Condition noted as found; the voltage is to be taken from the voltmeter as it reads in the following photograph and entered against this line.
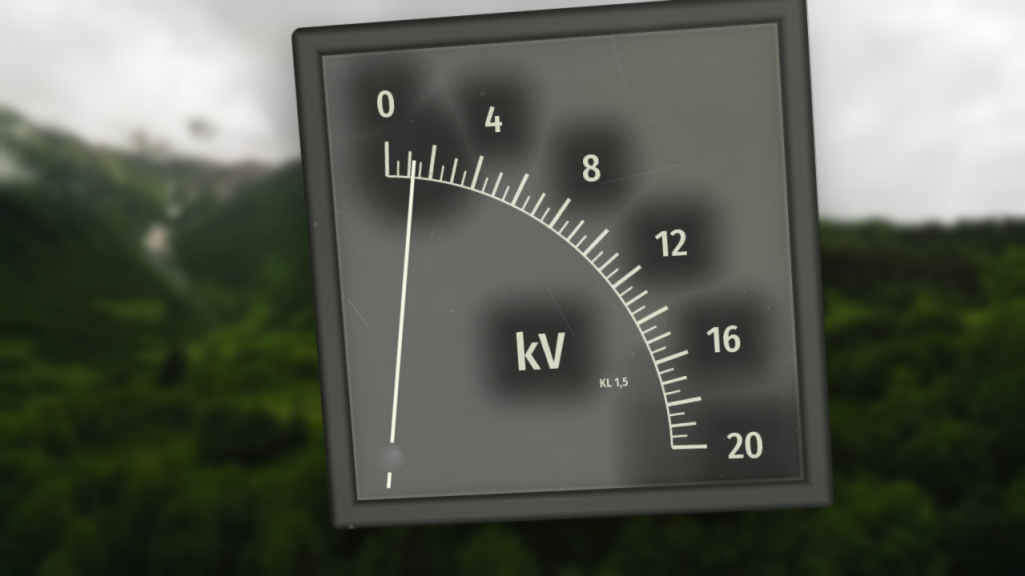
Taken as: 1.25 kV
